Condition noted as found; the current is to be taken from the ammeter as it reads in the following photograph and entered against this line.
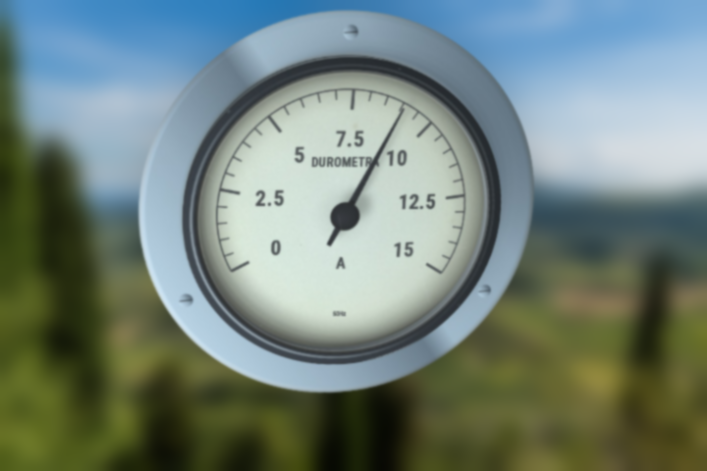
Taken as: 9 A
